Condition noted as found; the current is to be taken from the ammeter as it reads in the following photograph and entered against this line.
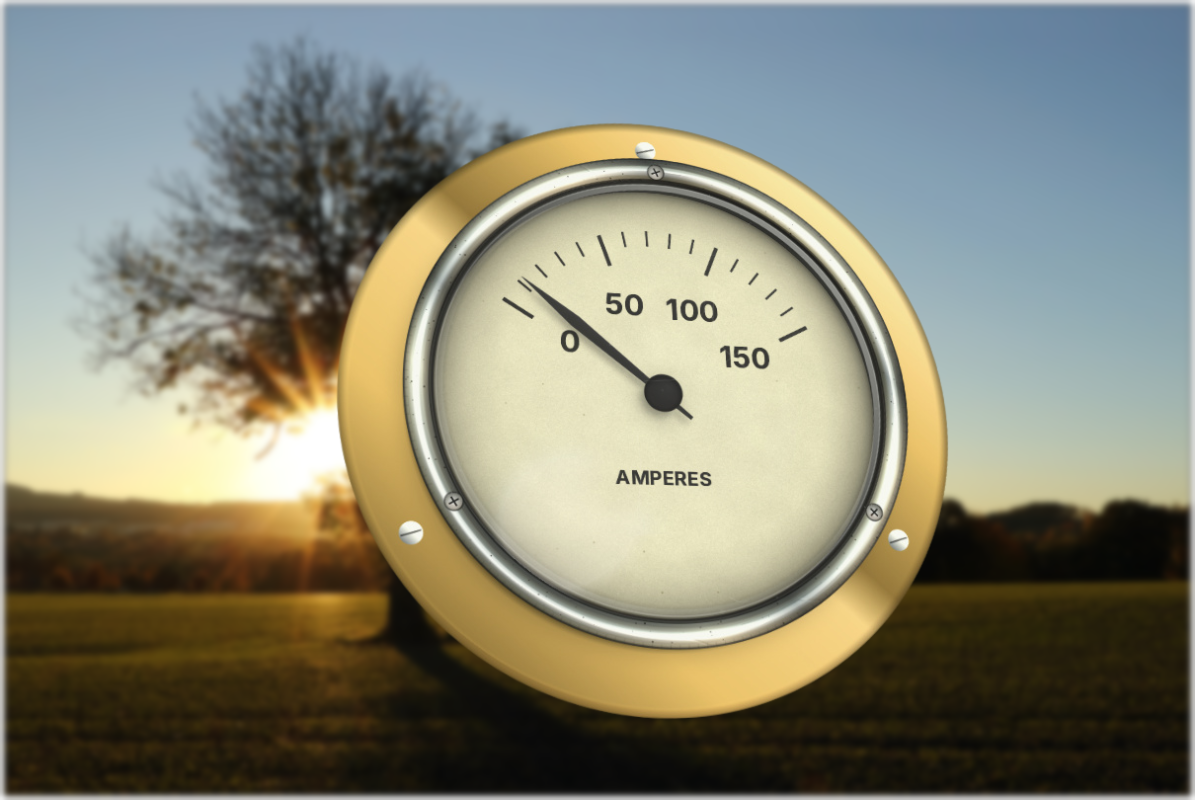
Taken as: 10 A
